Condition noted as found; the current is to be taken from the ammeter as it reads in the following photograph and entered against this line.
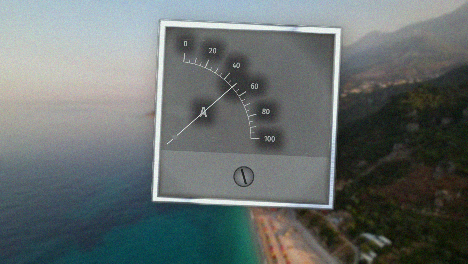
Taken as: 50 A
